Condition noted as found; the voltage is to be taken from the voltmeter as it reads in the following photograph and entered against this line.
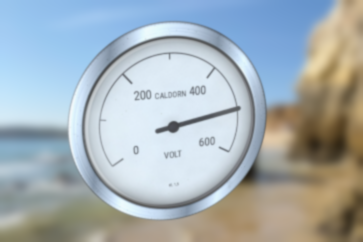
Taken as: 500 V
